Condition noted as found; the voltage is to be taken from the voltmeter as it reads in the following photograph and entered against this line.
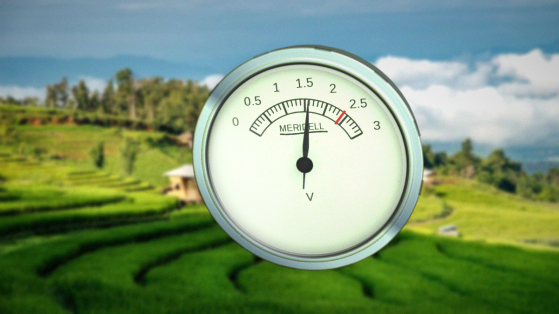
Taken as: 1.6 V
